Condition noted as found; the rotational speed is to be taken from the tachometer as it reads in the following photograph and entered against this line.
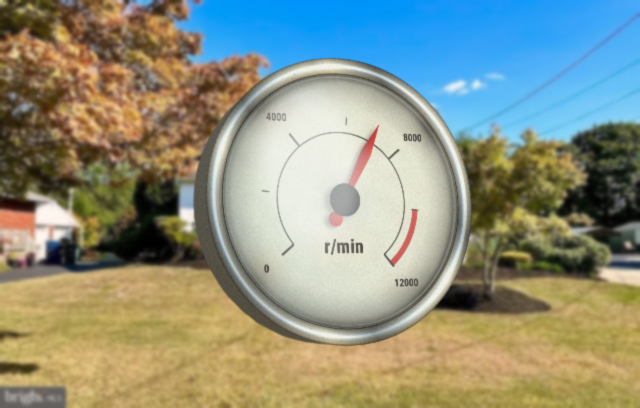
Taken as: 7000 rpm
